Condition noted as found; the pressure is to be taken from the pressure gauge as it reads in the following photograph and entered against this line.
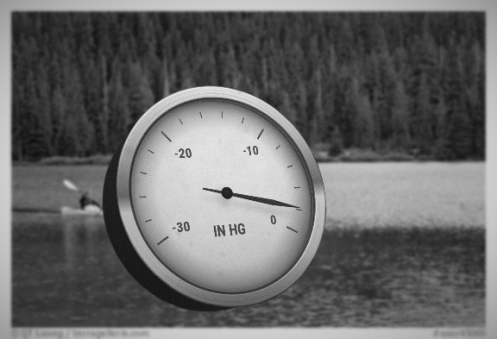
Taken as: -2 inHg
